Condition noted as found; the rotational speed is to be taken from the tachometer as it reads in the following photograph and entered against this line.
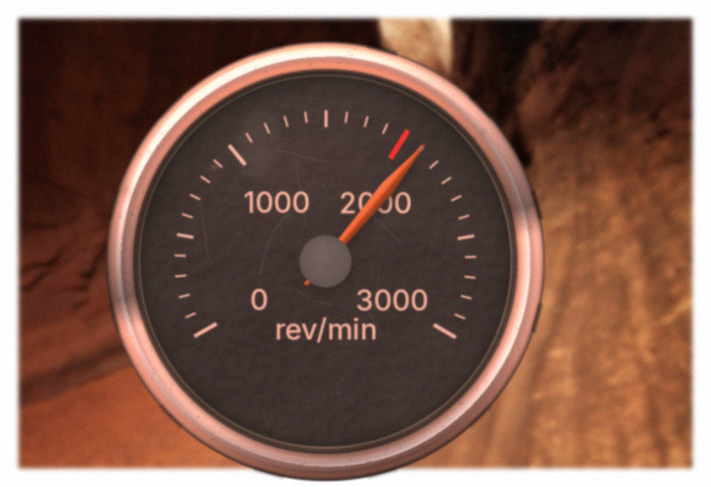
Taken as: 2000 rpm
